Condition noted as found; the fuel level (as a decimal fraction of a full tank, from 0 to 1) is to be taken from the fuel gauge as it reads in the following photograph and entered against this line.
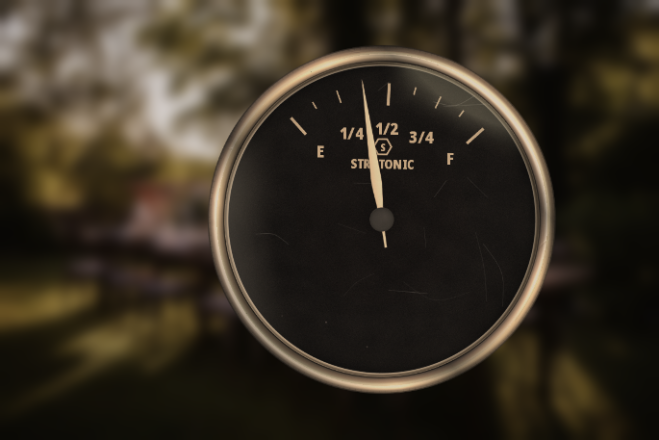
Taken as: 0.375
